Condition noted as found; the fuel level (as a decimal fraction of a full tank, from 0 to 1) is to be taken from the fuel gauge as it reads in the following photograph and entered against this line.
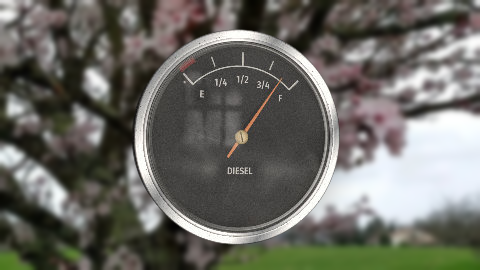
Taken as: 0.875
